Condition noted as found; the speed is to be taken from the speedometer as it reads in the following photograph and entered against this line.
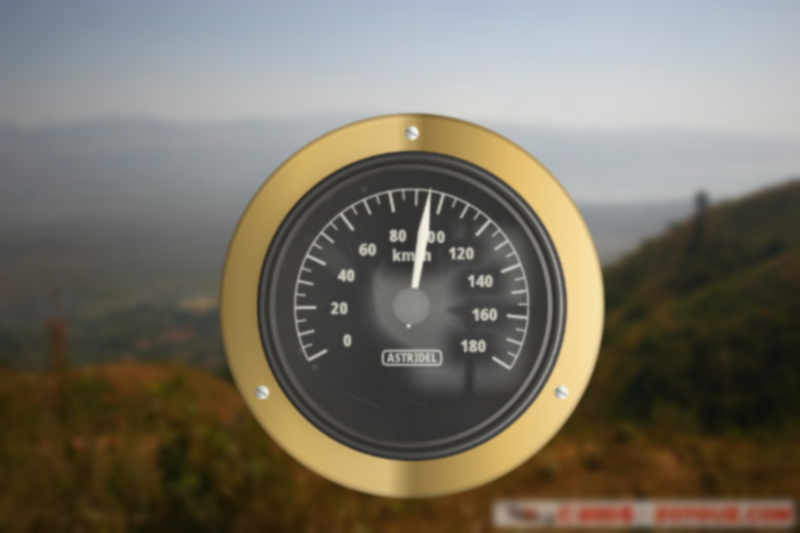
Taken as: 95 km/h
